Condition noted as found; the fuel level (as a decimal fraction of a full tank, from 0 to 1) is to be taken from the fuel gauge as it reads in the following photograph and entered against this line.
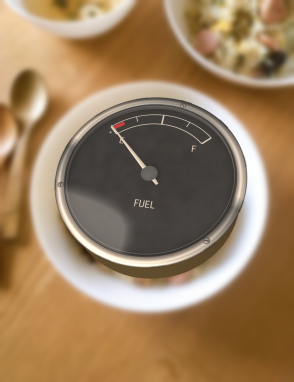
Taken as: 0
